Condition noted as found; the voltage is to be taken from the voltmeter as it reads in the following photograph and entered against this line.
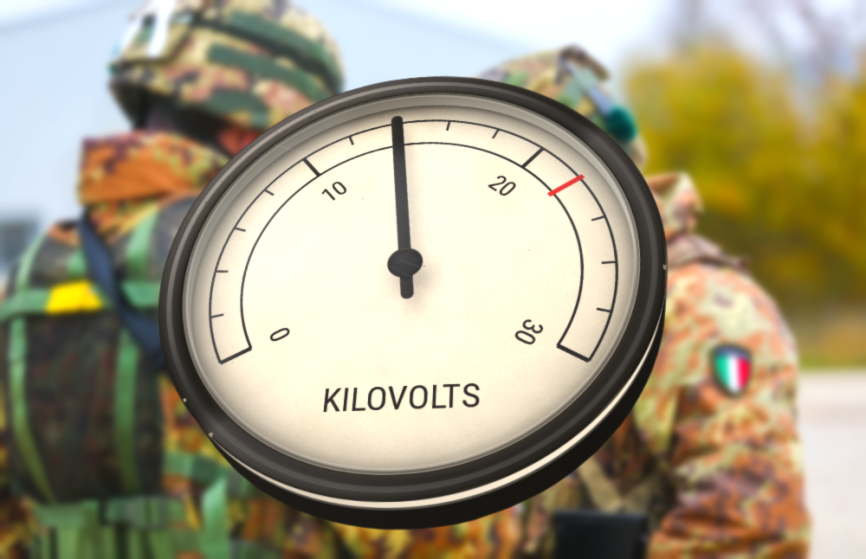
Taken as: 14 kV
